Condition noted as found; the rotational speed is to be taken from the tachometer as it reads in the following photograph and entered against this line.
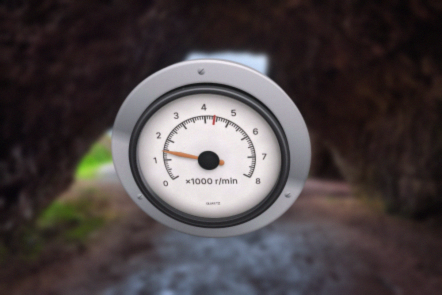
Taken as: 1500 rpm
